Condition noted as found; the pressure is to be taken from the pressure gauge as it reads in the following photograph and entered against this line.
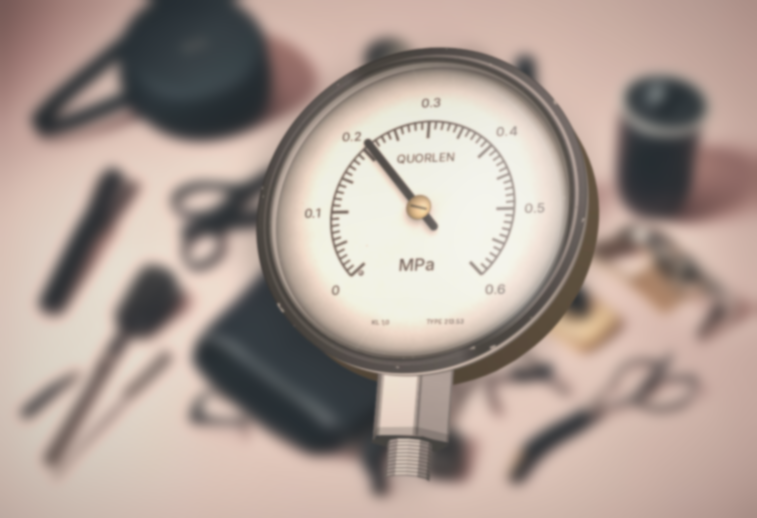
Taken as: 0.21 MPa
